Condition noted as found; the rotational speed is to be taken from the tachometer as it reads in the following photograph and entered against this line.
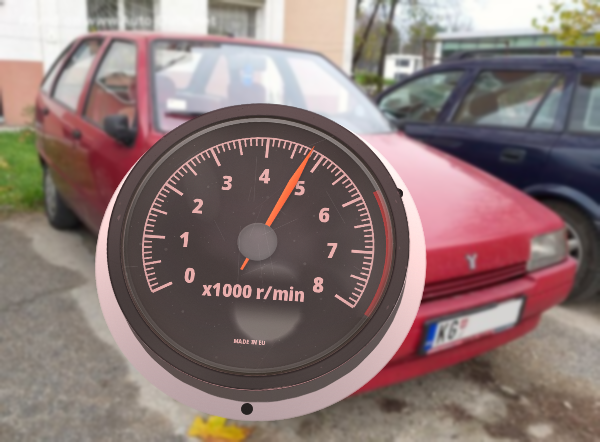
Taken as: 4800 rpm
